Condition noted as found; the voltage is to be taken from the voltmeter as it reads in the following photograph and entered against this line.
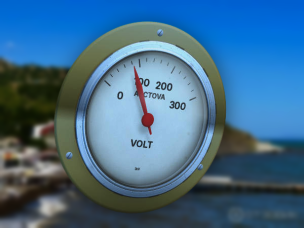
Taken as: 80 V
